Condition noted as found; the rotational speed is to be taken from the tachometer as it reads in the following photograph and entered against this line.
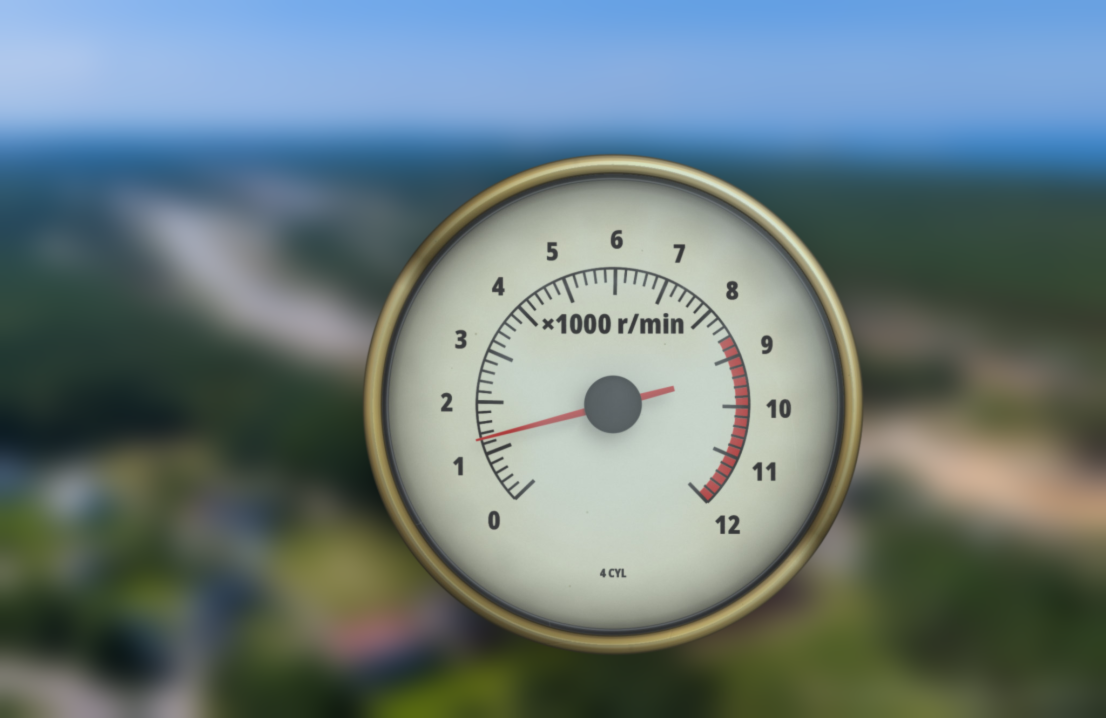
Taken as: 1300 rpm
